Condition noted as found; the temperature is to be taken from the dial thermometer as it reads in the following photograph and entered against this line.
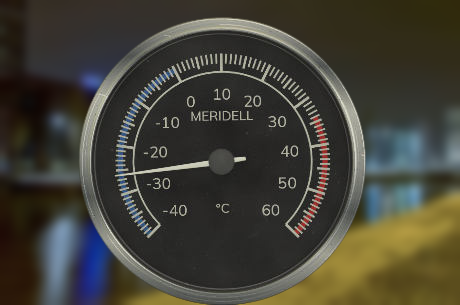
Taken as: -26 °C
